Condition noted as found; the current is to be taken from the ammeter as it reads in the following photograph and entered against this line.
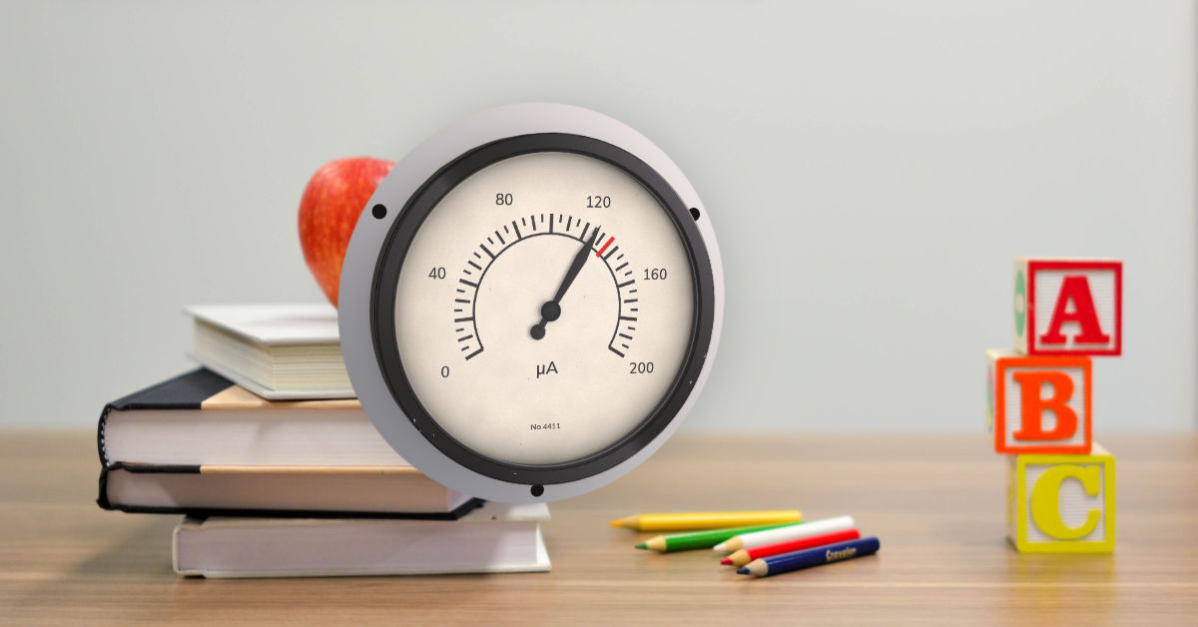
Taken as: 125 µA
